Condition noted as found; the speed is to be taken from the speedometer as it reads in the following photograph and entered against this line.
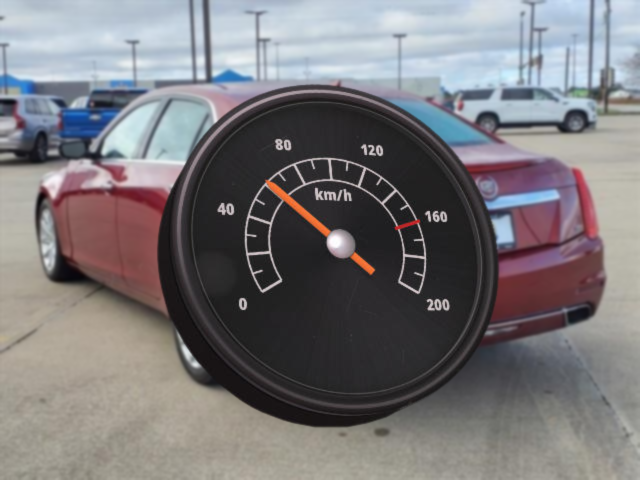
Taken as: 60 km/h
